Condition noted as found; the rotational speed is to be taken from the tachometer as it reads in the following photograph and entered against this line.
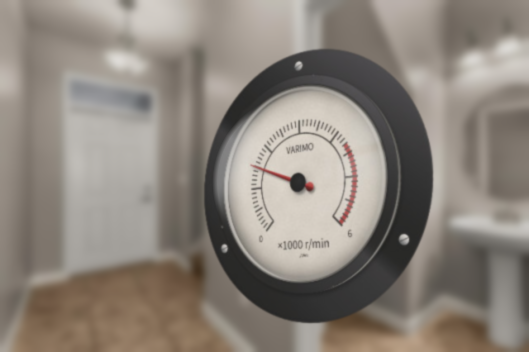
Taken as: 1500 rpm
